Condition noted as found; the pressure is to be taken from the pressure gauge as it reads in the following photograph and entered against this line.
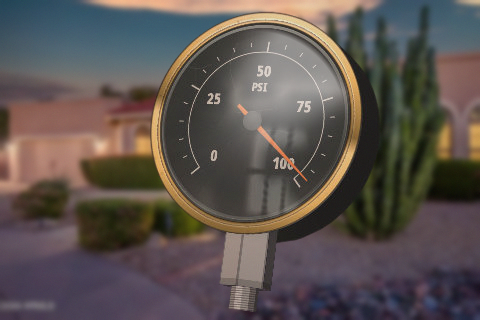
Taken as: 97.5 psi
